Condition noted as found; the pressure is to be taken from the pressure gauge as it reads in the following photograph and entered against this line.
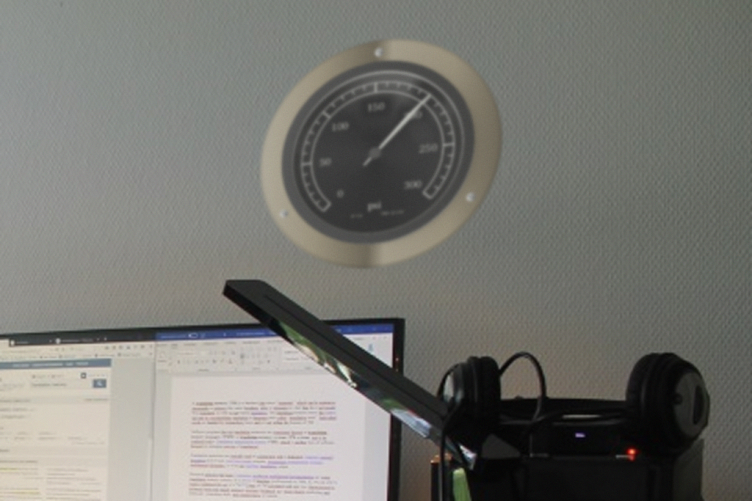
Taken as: 200 psi
